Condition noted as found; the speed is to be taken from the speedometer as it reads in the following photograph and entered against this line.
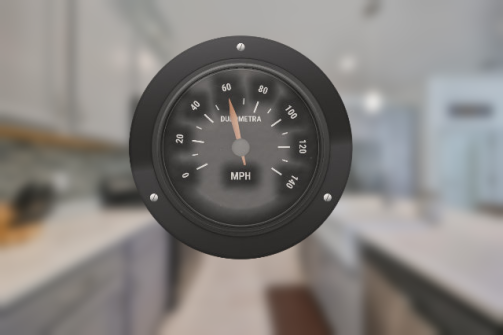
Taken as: 60 mph
